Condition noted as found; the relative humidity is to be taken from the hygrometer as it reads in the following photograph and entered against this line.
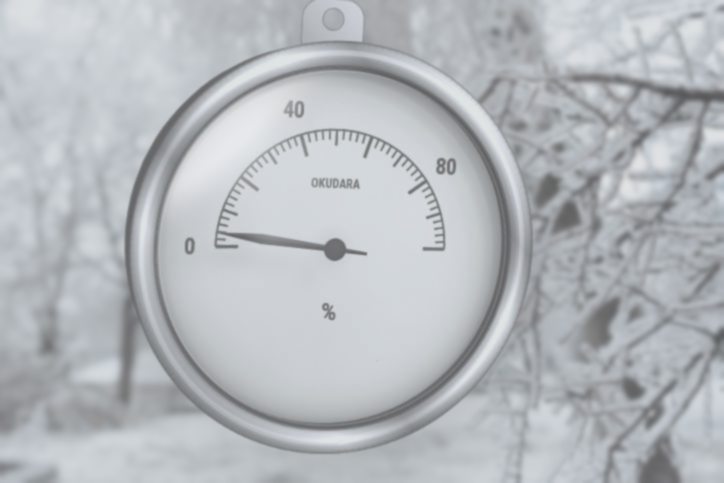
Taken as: 4 %
